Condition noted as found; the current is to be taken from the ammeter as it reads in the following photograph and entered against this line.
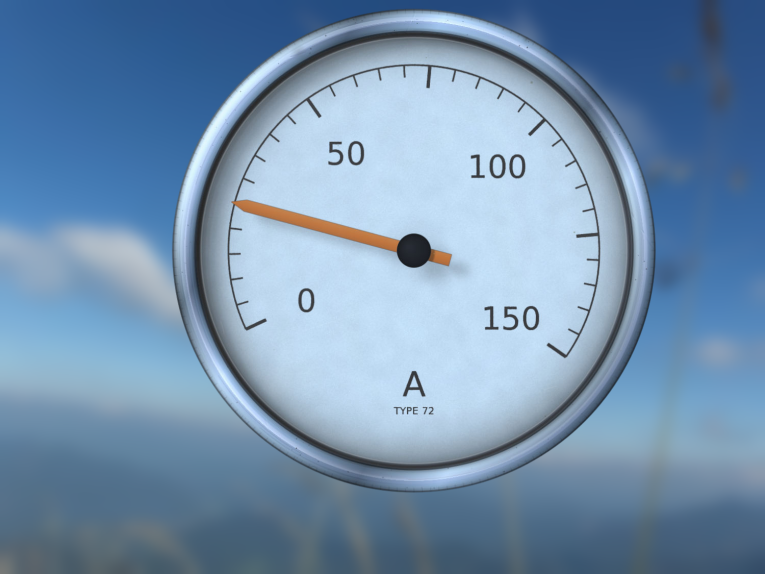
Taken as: 25 A
